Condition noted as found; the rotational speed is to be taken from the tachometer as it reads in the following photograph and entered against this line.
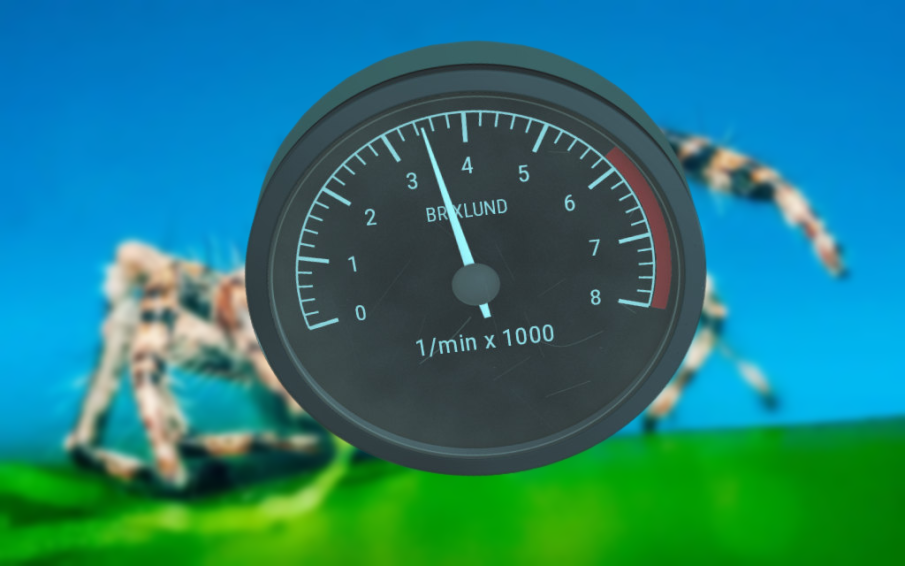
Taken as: 3500 rpm
